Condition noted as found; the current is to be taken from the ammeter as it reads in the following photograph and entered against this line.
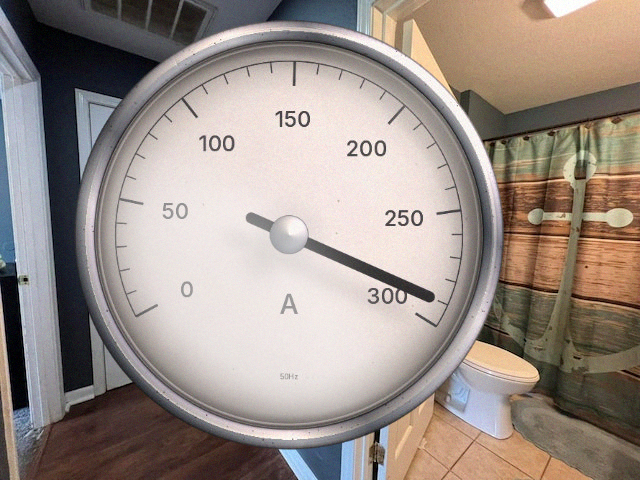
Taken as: 290 A
